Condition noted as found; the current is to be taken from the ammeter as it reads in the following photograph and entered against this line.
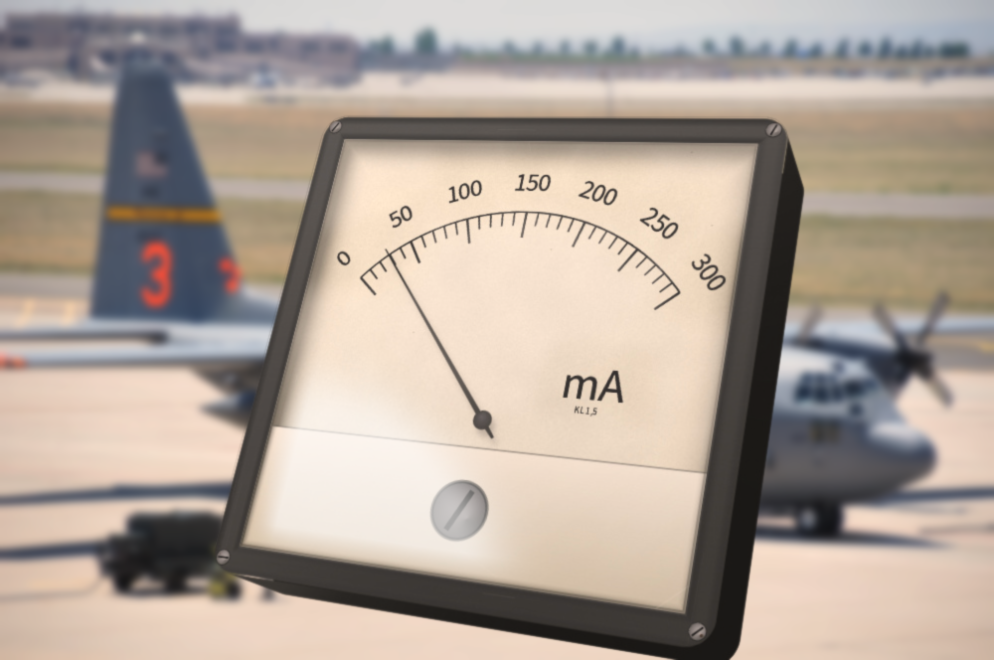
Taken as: 30 mA
